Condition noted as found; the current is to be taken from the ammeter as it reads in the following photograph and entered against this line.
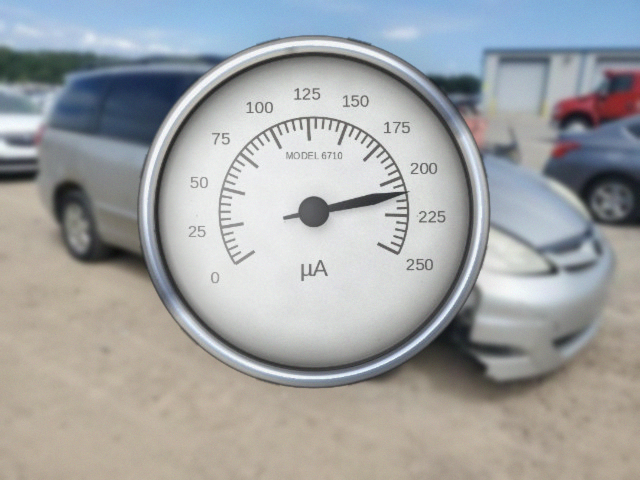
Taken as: 210 µA
